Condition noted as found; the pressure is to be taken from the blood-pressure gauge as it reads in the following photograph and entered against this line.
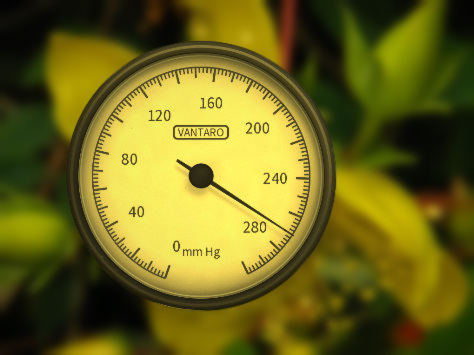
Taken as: 270 mmHg
